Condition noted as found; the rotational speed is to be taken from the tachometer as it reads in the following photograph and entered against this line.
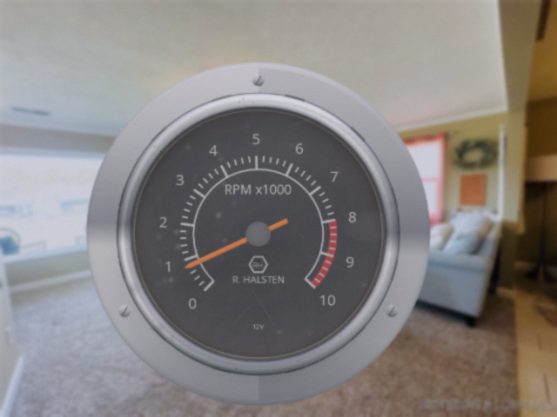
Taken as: 800 rpm
